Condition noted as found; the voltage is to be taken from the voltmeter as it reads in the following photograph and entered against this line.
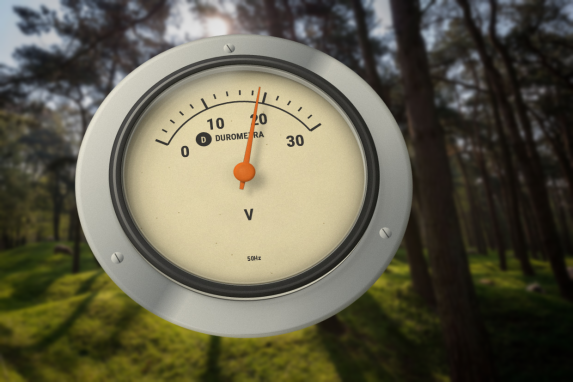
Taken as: 19 V
